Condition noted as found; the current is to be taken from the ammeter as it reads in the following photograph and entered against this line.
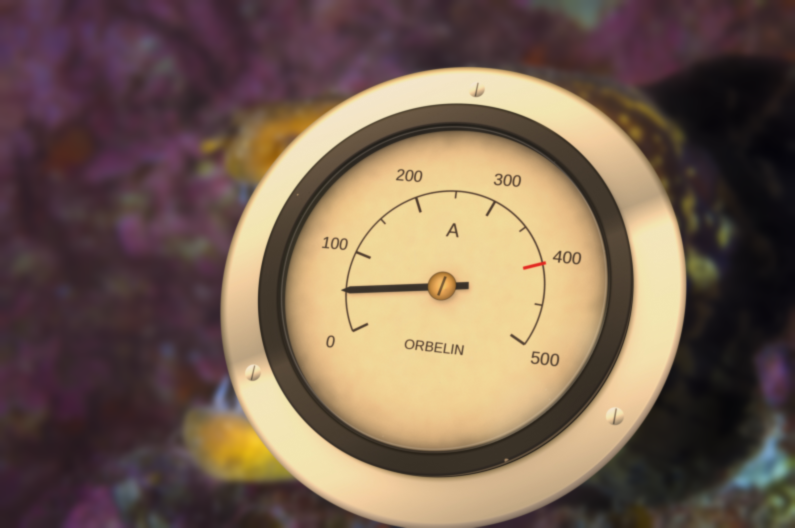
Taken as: 50 A
